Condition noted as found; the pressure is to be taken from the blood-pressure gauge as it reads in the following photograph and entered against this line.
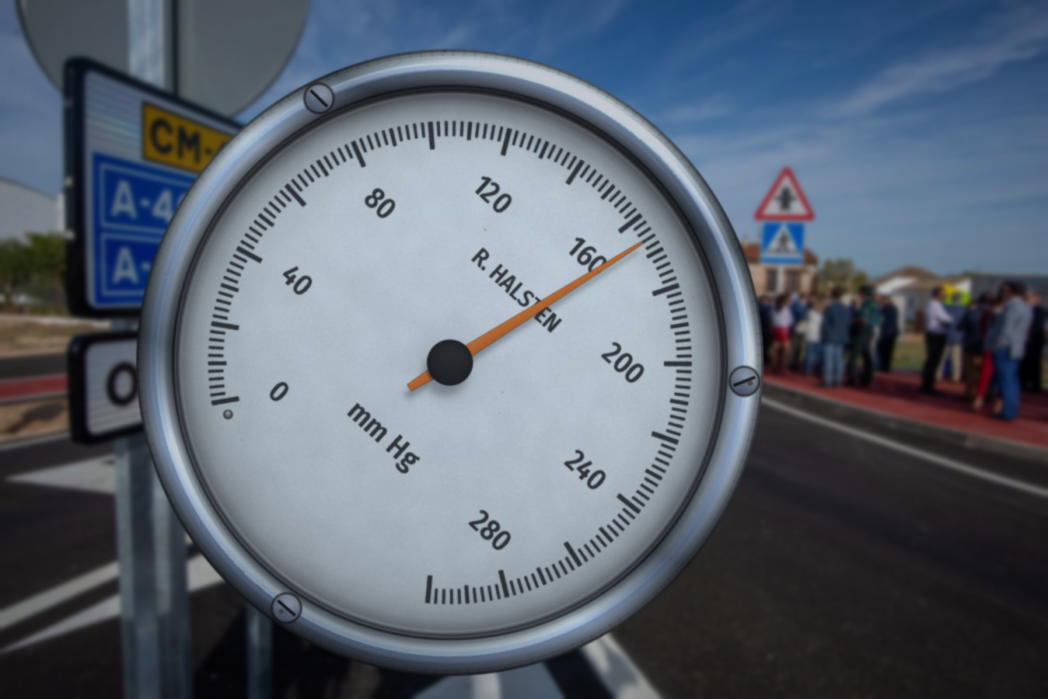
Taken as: 166 mmHg
